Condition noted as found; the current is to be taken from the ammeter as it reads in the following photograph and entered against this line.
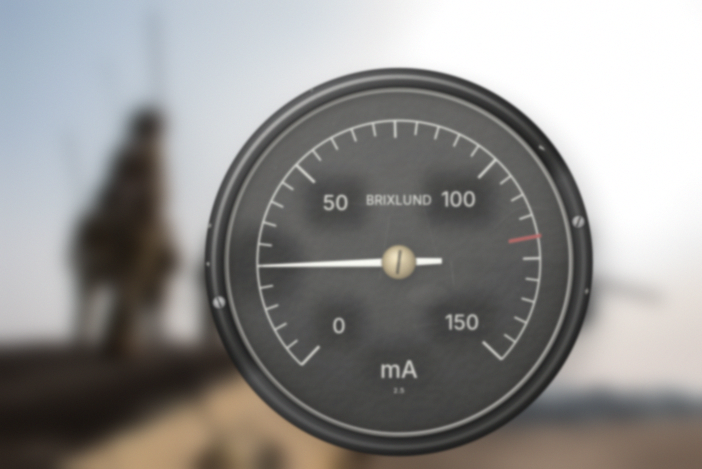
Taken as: 25 mA
